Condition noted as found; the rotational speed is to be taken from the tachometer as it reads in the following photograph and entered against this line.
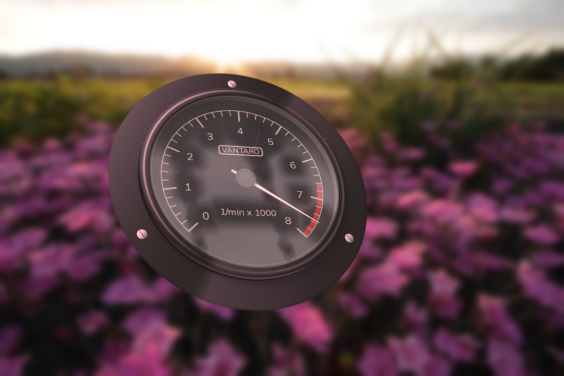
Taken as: 7600 rpm
